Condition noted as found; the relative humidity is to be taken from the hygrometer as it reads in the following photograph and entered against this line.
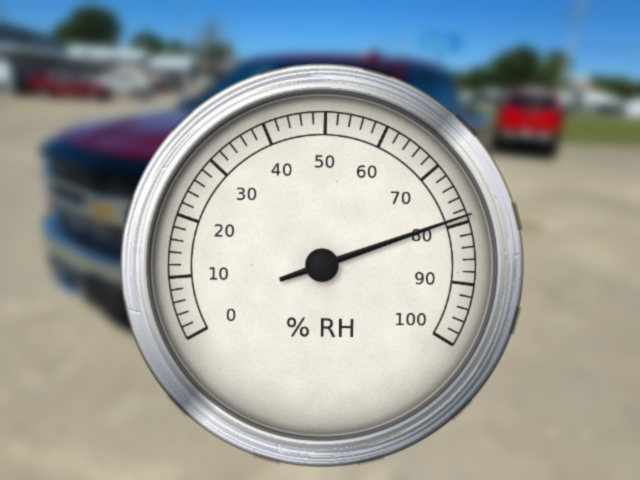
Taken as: 79 %
